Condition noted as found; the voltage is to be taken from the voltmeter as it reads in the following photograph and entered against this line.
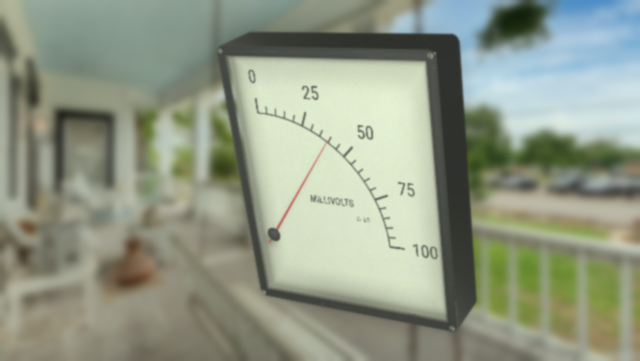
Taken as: 40 mV
